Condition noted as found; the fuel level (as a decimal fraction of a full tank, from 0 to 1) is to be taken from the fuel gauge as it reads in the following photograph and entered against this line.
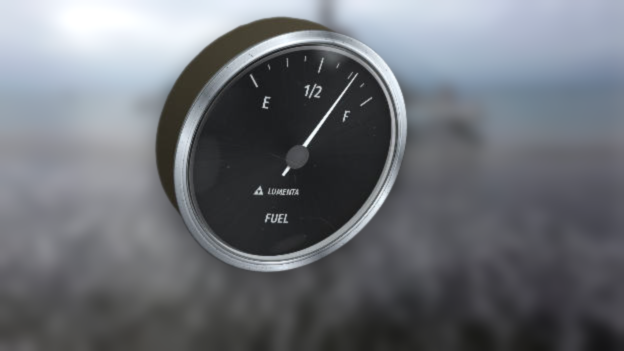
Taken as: 0.75
